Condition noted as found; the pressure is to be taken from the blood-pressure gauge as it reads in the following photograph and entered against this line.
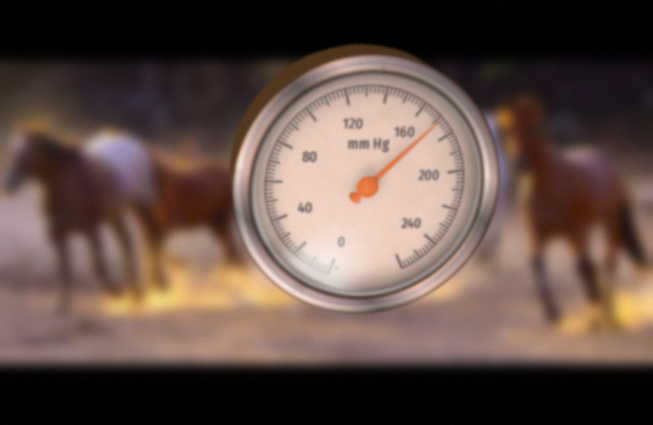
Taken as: 170 mmHg
